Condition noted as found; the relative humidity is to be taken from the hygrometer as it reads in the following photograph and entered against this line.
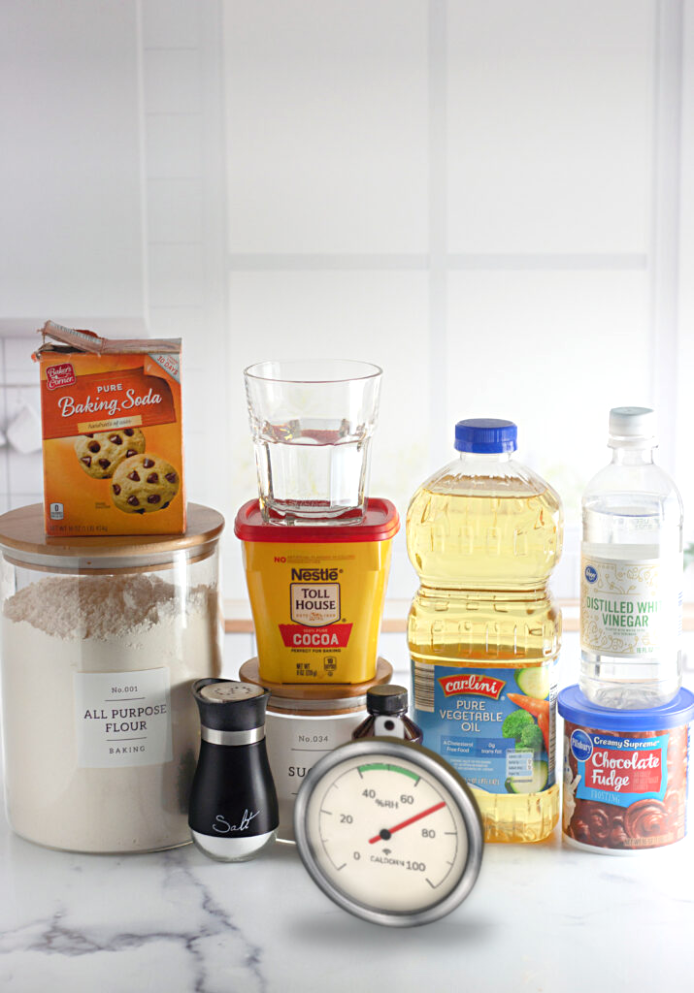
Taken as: 70 %
